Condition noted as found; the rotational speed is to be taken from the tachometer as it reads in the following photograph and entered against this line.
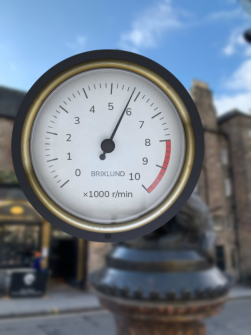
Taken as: 5800 rpm
